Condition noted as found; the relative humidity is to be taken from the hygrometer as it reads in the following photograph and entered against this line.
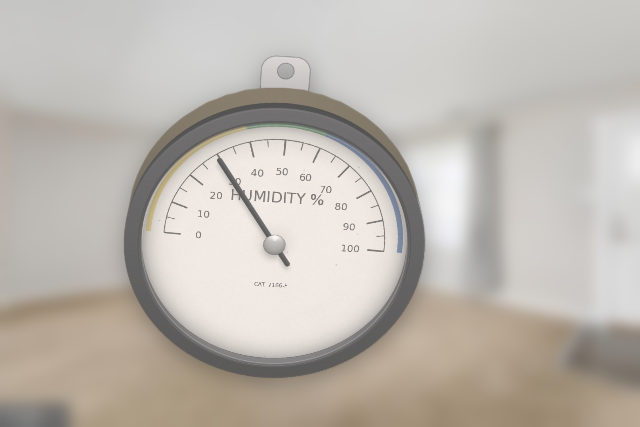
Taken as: 30 %
